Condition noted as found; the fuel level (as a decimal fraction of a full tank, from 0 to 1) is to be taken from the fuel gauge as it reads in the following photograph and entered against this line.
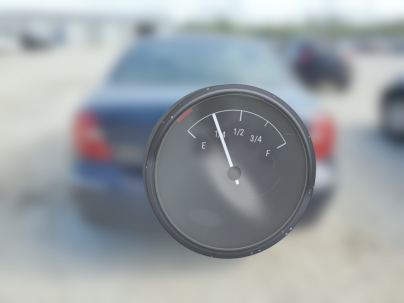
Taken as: 0.25
